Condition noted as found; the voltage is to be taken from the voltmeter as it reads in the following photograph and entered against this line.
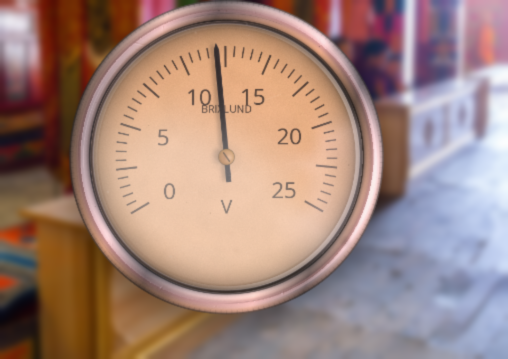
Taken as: 12 V
